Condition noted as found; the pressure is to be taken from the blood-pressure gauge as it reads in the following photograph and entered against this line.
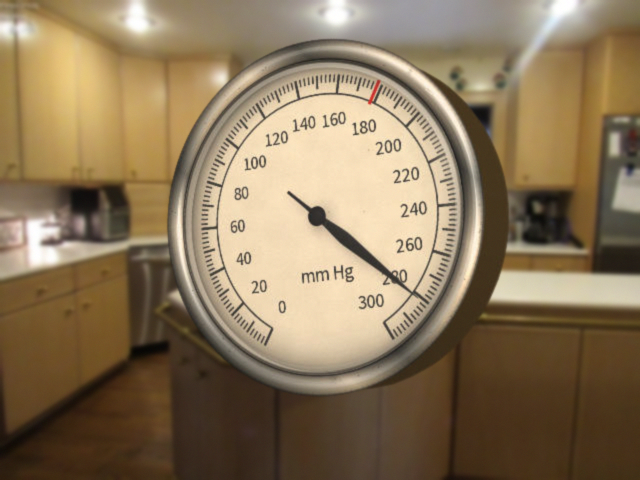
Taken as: 280 mmHg
